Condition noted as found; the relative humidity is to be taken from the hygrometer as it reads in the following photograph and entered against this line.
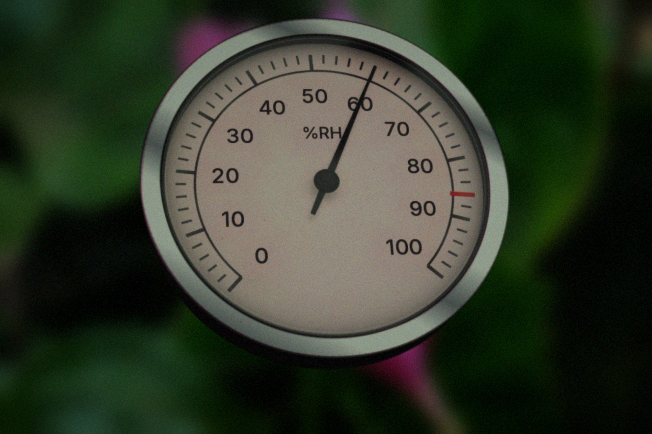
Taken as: 60 %
